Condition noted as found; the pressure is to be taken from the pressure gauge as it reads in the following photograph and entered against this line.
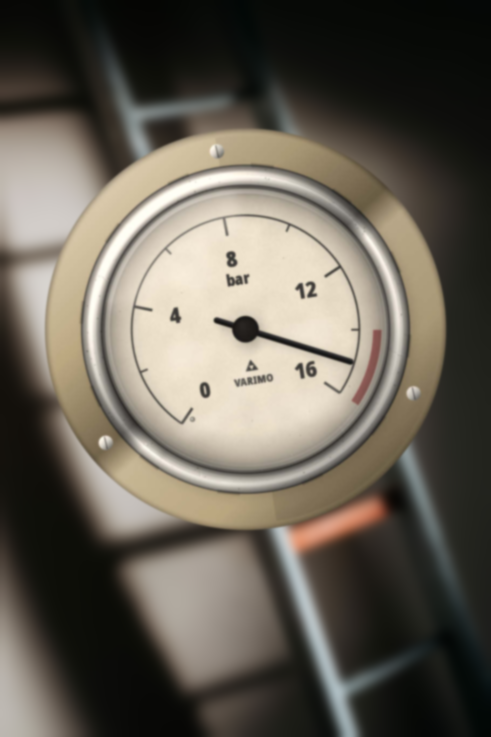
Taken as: 15 bar
